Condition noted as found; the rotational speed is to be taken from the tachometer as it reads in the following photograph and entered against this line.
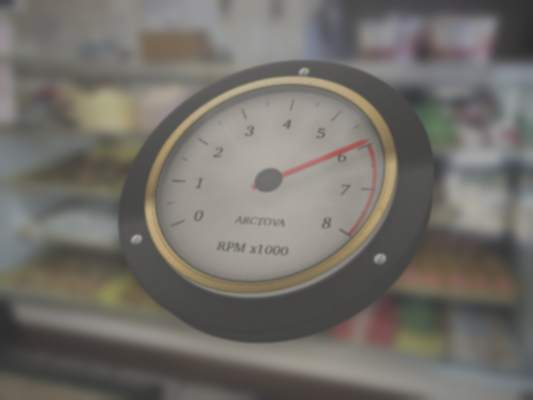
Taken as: 6000 rpm
